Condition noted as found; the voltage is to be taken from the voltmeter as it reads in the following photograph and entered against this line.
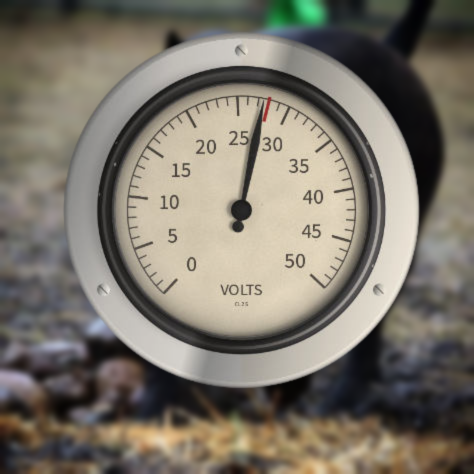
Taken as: 27.5 V
